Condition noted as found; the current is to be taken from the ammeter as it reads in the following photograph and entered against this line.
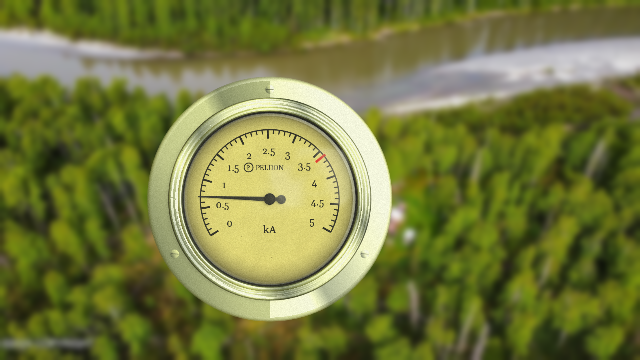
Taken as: 0.7 kA
